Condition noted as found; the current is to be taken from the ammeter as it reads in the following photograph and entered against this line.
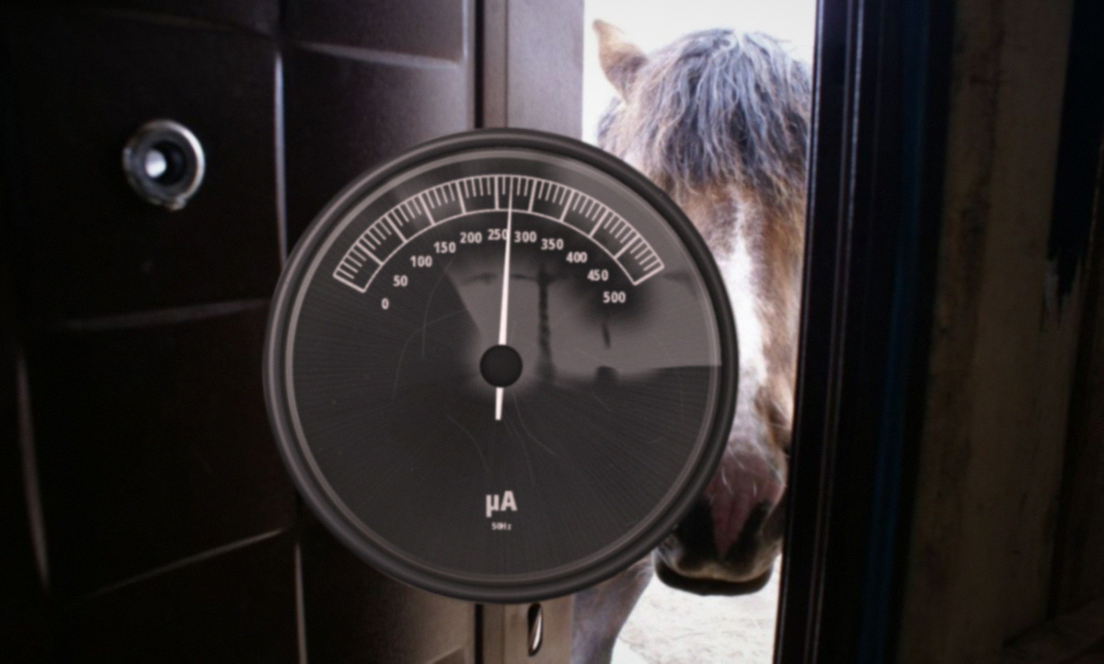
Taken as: 270 µA
